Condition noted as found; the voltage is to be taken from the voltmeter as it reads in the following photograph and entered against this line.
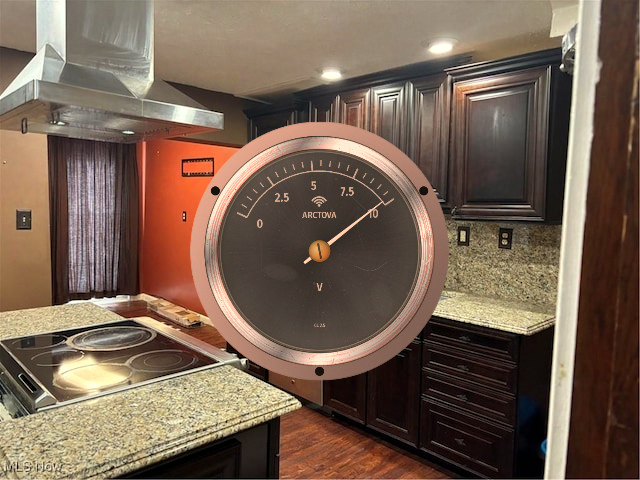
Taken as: 9.75 V
